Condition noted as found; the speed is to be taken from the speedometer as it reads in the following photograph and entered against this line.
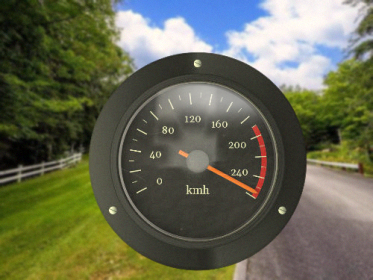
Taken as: 255 km/h
